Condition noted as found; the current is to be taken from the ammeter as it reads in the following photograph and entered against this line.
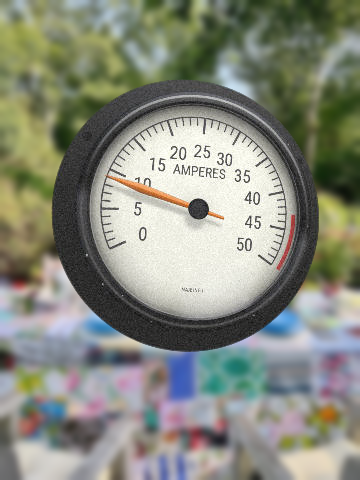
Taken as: 9 A
